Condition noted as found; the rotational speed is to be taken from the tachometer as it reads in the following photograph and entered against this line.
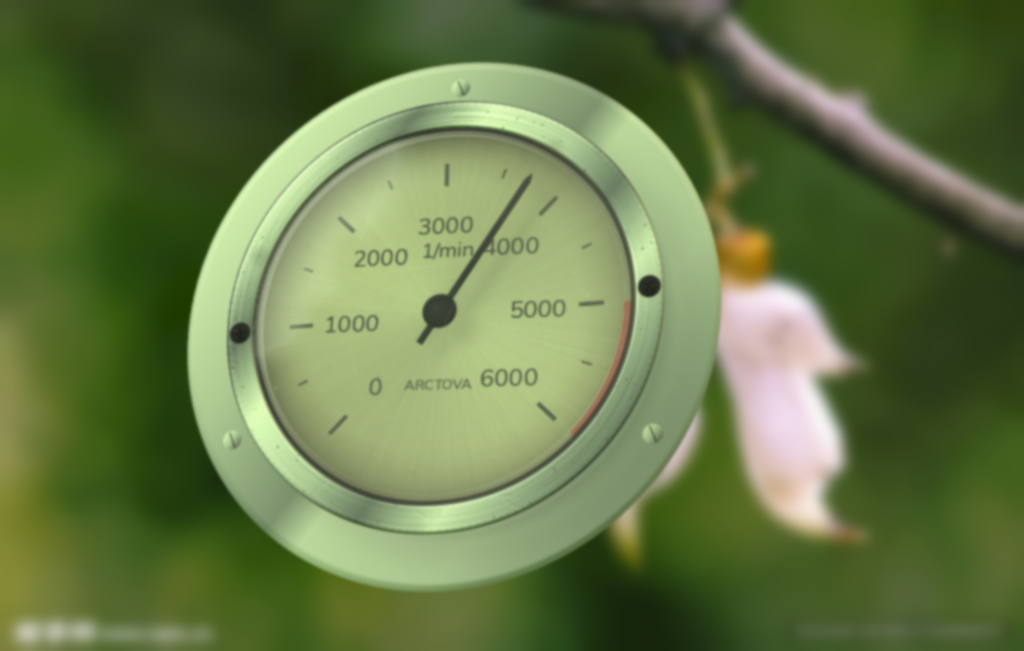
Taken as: 3750 rpm
